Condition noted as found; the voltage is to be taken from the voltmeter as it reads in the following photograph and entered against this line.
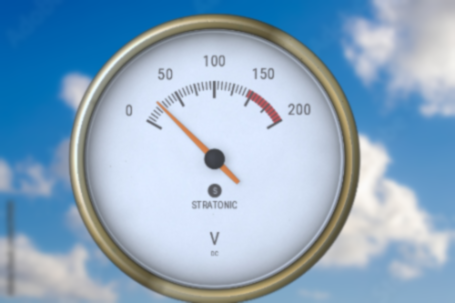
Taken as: 25 V
